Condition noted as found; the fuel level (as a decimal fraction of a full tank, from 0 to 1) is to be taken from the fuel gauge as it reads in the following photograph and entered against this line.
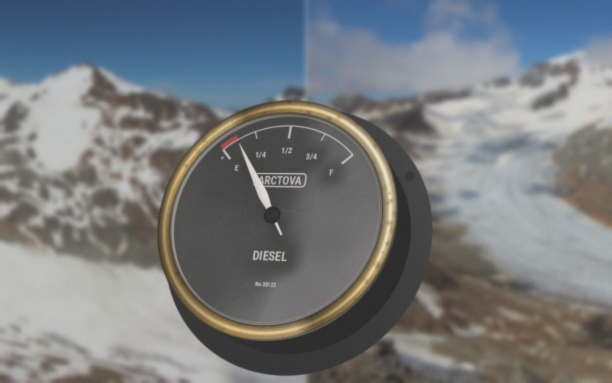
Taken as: 0.125
